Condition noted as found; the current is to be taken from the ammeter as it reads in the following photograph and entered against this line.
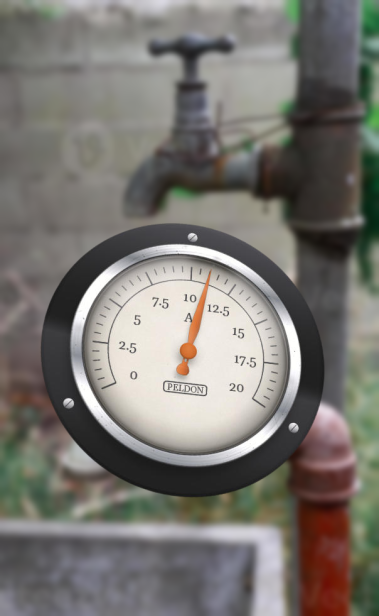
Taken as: 11 A
